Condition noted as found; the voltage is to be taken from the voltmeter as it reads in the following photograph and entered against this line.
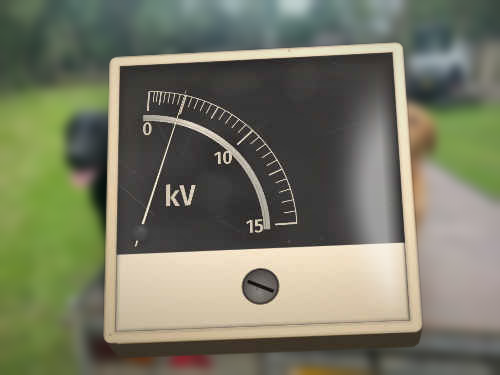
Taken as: 5 kV
